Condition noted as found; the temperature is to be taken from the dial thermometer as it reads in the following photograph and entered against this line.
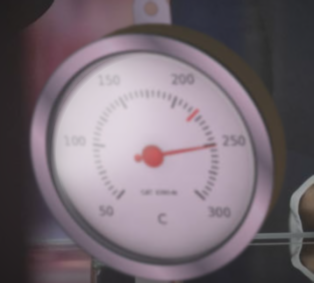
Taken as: 250 °C
